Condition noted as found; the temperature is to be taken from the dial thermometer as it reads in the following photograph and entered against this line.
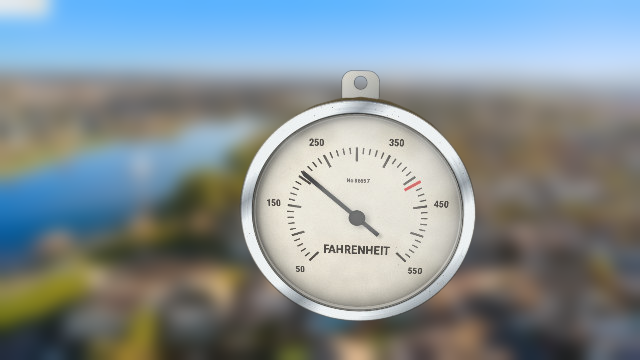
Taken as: 210 °F
